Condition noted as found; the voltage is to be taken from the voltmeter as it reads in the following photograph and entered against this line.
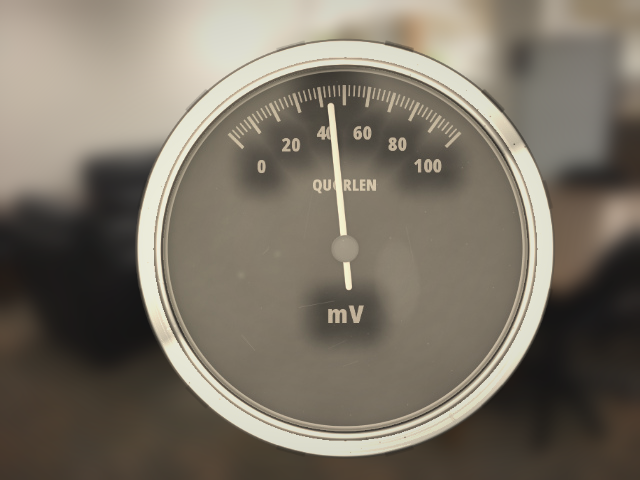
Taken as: 44 mV
